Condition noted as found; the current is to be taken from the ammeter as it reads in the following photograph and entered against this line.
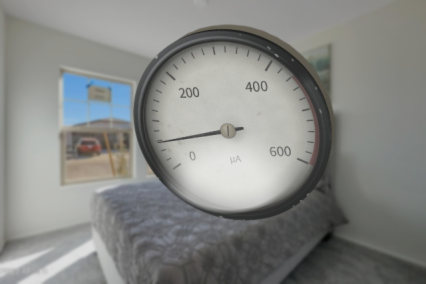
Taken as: 60 µA
